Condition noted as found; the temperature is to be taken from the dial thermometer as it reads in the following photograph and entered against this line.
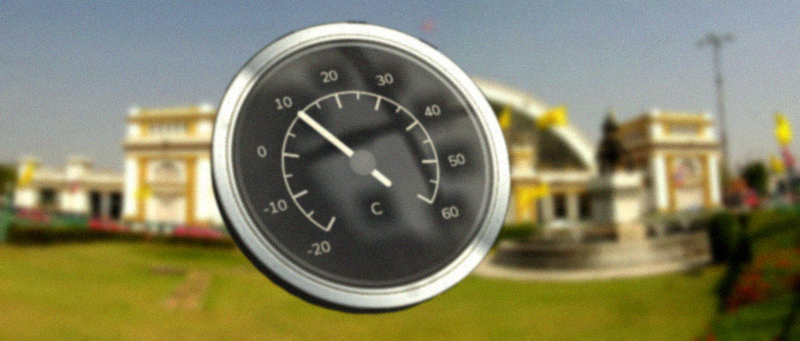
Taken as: 10 °C
